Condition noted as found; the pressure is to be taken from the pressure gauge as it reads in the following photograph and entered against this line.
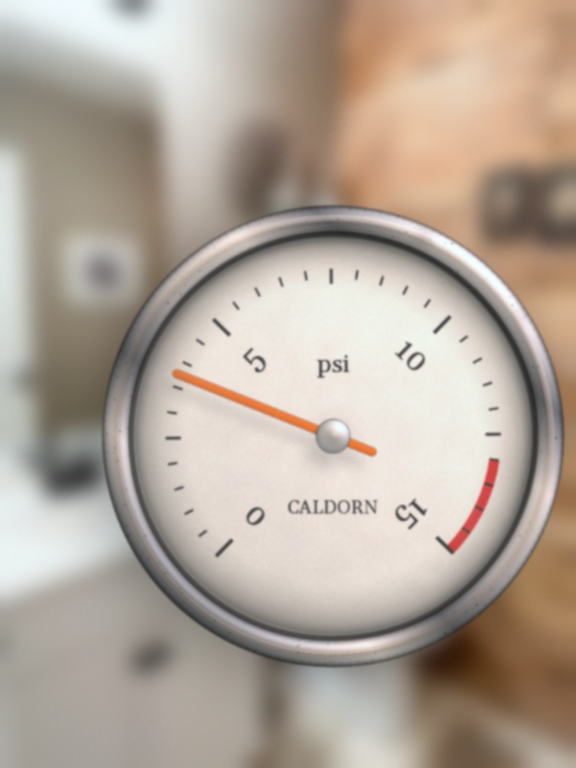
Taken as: 3.75 psi
